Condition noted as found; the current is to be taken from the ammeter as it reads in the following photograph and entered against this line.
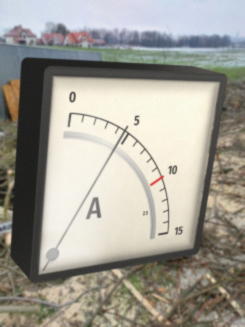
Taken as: 4.5 A
